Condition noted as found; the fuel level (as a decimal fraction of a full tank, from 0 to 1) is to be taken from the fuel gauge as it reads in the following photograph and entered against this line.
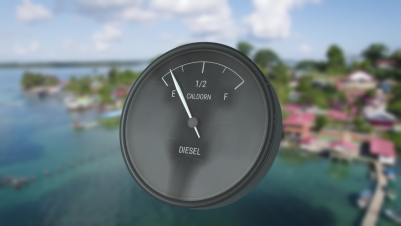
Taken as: 0.125
